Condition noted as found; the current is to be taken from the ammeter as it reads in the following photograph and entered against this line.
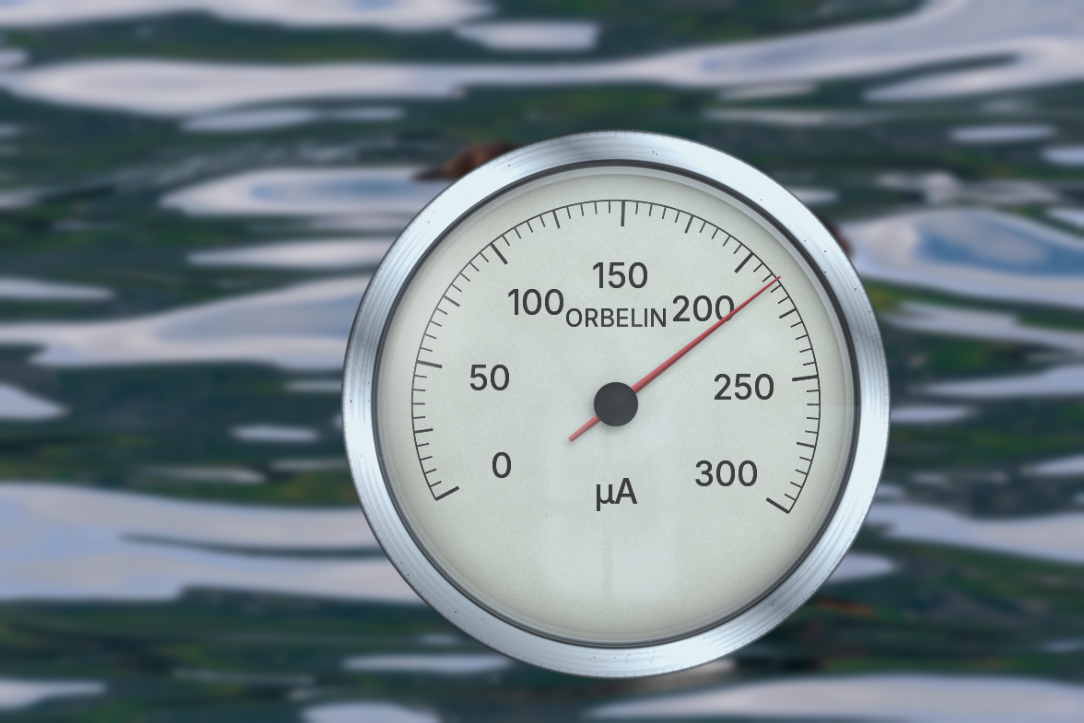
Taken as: 212.5 µA
